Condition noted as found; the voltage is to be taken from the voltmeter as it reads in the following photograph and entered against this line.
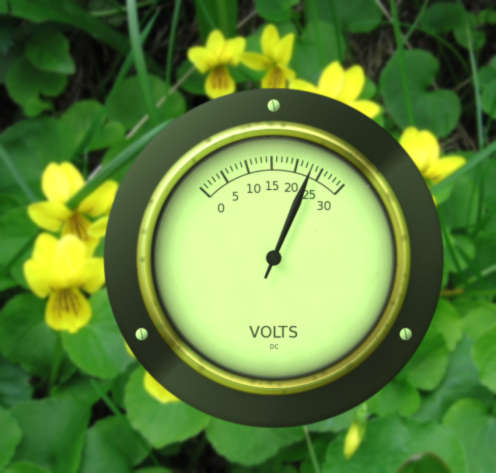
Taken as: 23 V
